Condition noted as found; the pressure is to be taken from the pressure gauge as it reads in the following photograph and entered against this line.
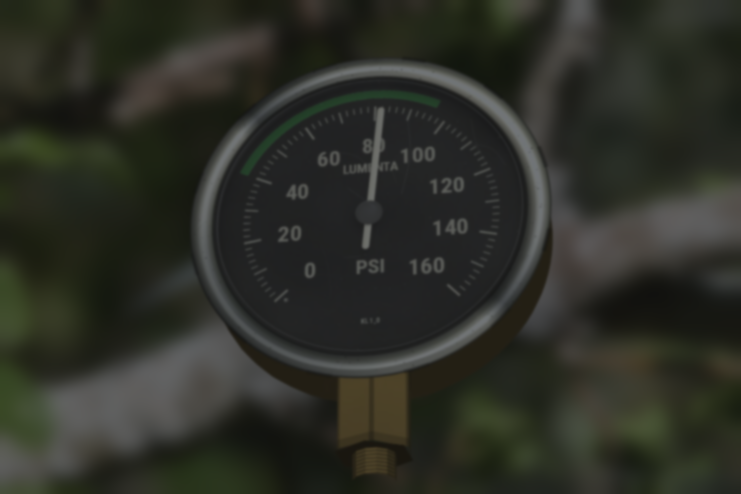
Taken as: 82 psi
